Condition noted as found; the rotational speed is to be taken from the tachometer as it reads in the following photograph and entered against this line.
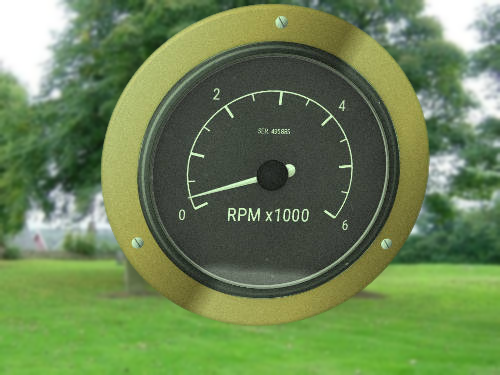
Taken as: 250 rpm
